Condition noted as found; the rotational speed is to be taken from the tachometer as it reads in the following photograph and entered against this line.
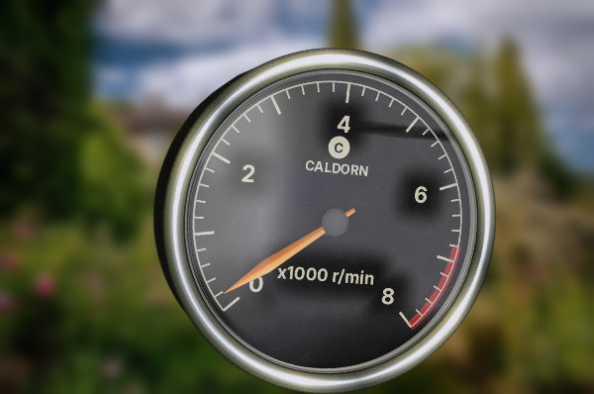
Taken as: 200 rpm
